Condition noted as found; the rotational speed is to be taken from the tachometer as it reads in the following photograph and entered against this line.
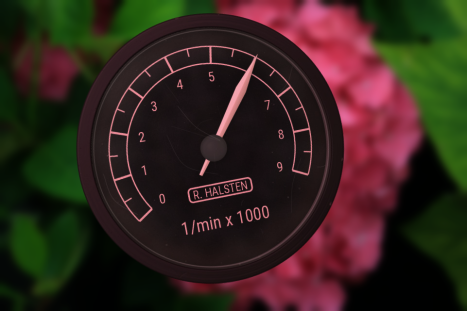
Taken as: 6000 rpm
